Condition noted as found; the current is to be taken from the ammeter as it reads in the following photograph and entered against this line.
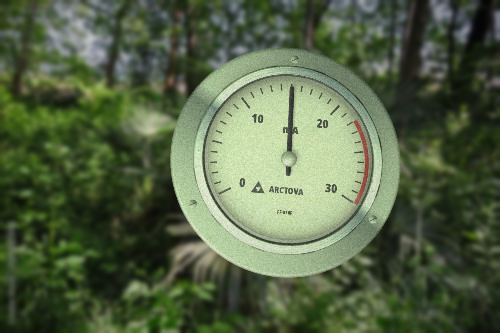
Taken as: 15 mA
